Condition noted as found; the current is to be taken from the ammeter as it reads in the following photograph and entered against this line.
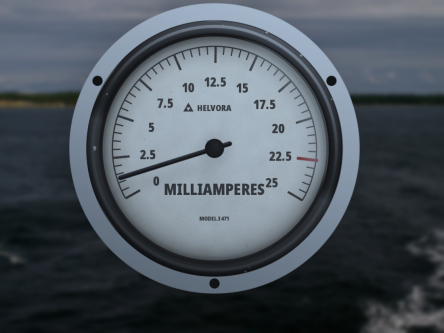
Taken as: 1.25 mA
